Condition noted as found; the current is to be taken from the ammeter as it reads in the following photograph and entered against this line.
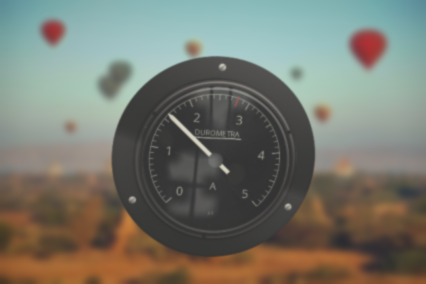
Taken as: 1.6 A
